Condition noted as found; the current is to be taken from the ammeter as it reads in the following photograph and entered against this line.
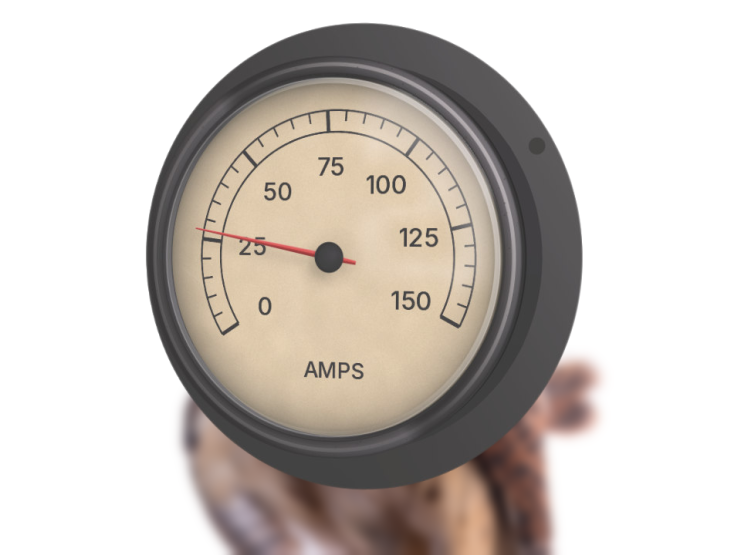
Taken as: 27.5 A
